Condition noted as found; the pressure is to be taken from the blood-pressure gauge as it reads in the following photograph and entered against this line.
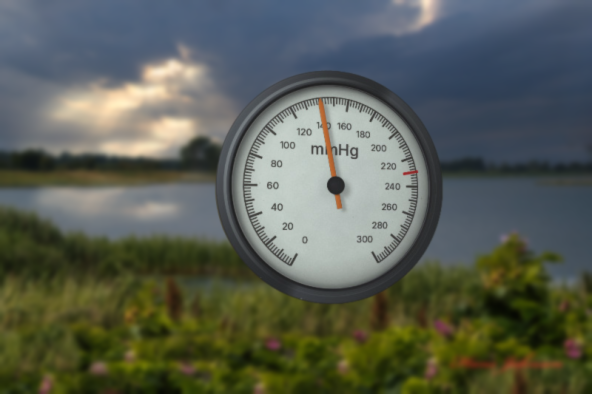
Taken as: 140 mmHg
